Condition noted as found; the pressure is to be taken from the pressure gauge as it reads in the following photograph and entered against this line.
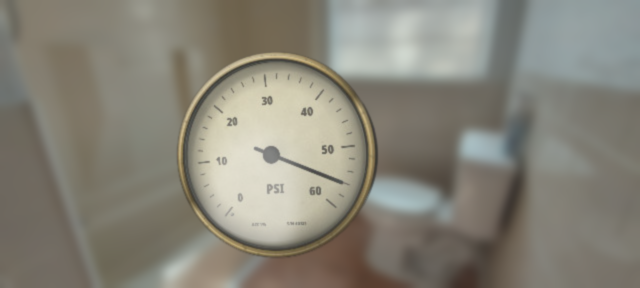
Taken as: 56 psi
